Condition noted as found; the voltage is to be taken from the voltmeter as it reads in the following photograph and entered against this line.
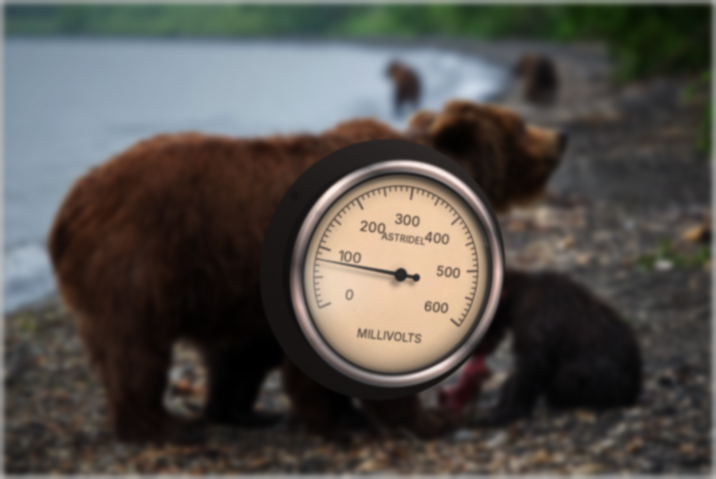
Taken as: 80 mV
